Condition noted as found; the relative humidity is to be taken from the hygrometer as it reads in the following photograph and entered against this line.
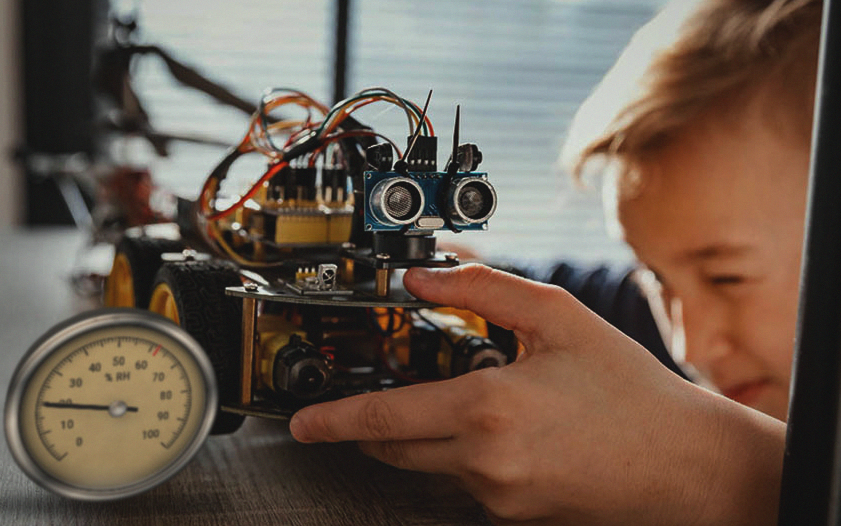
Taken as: 20 %
